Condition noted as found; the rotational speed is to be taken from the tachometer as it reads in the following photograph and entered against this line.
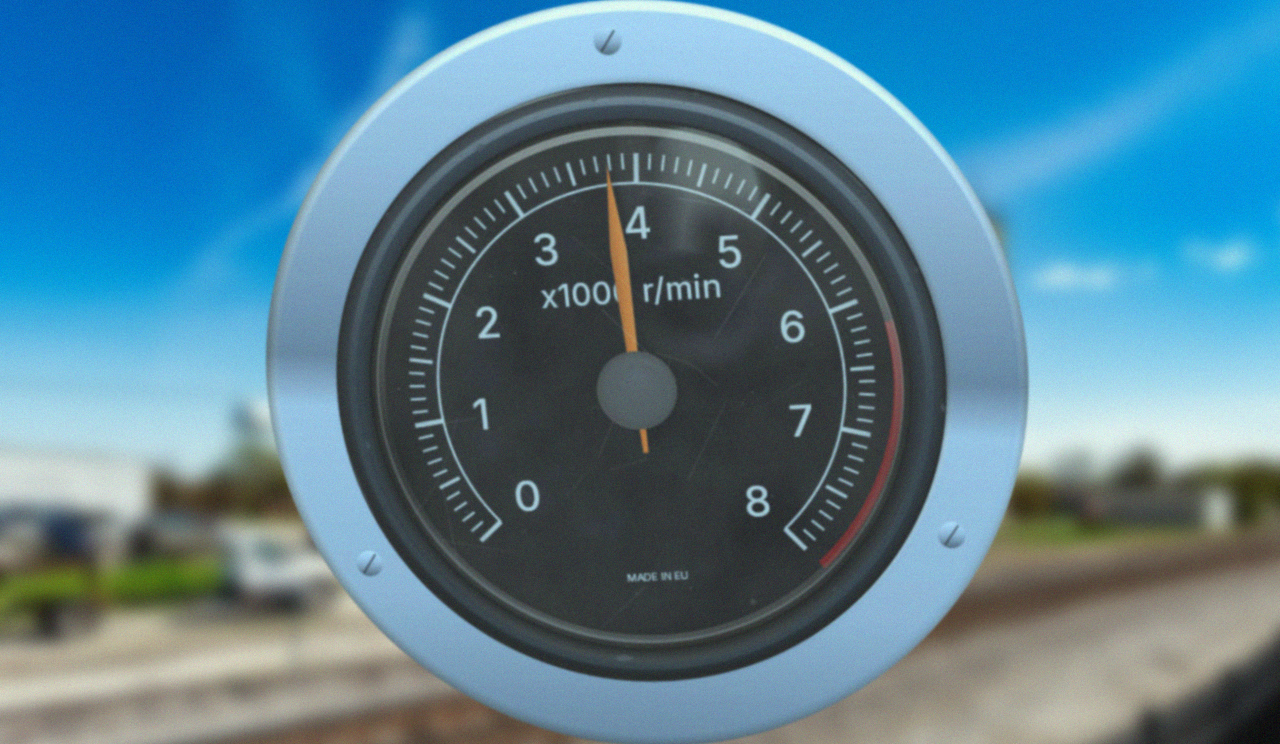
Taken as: 3800 rpm
